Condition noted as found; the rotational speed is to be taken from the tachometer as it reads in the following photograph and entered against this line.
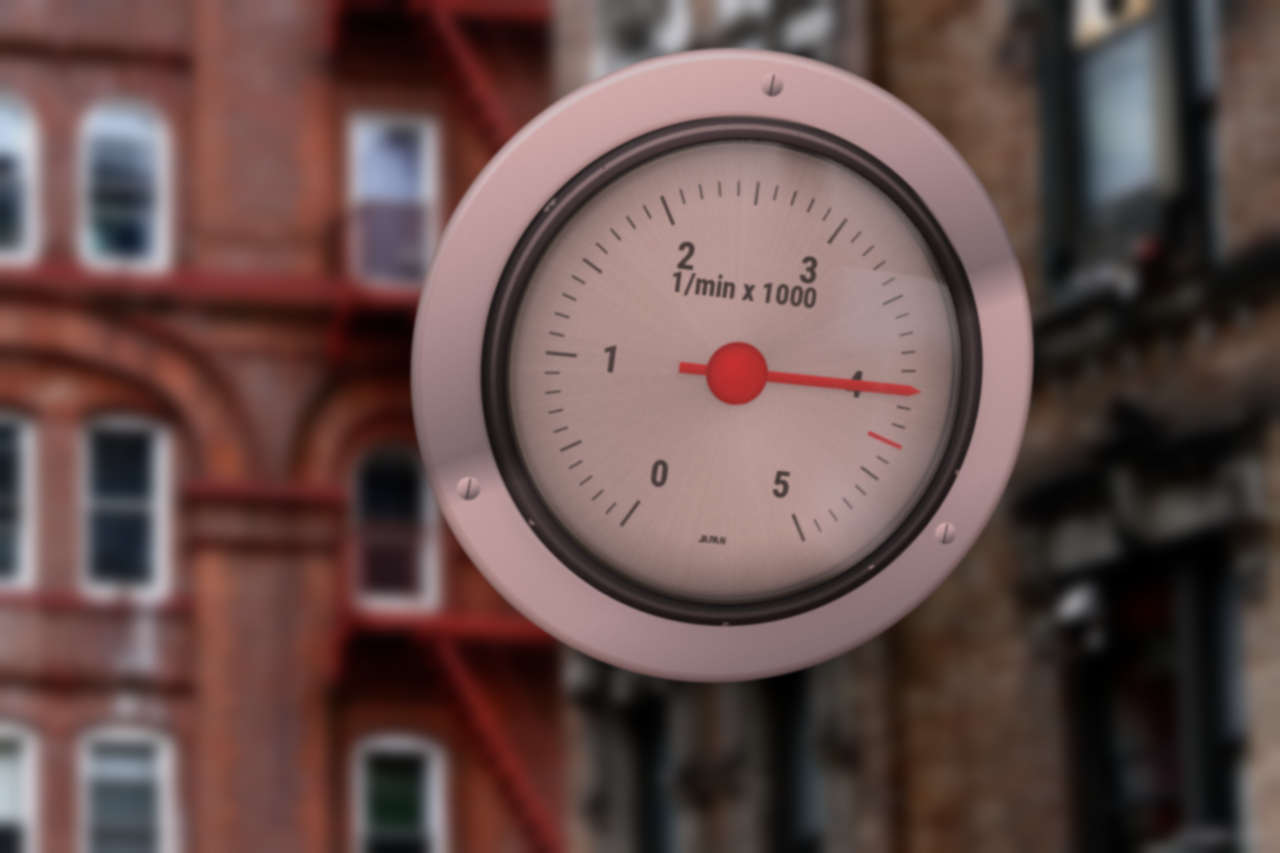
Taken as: 4000 rpm
